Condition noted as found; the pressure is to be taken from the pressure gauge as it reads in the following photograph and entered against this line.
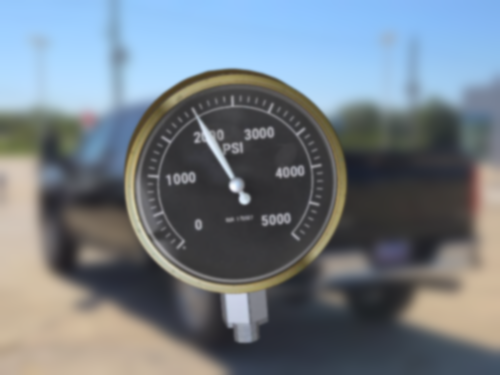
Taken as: 2000 psi
